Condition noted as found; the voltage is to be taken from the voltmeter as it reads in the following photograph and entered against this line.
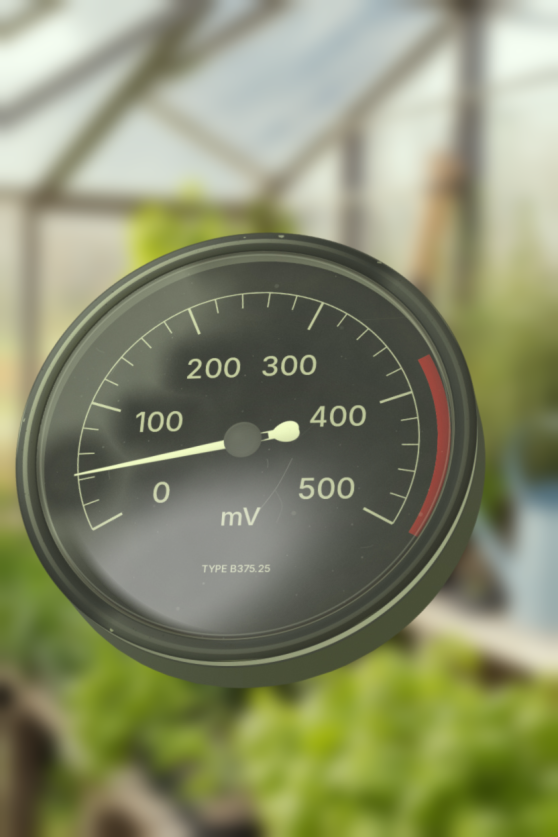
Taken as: 40 mV
